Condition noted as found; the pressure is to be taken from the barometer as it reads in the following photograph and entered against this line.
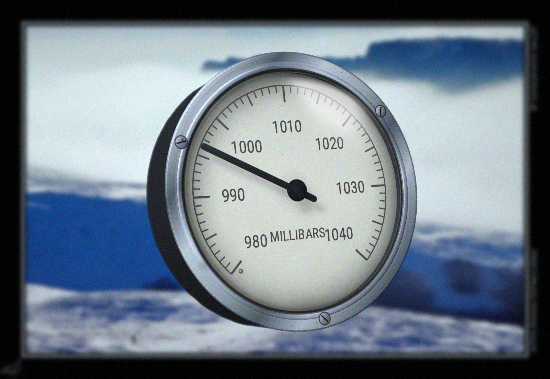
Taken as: 996 mbar
